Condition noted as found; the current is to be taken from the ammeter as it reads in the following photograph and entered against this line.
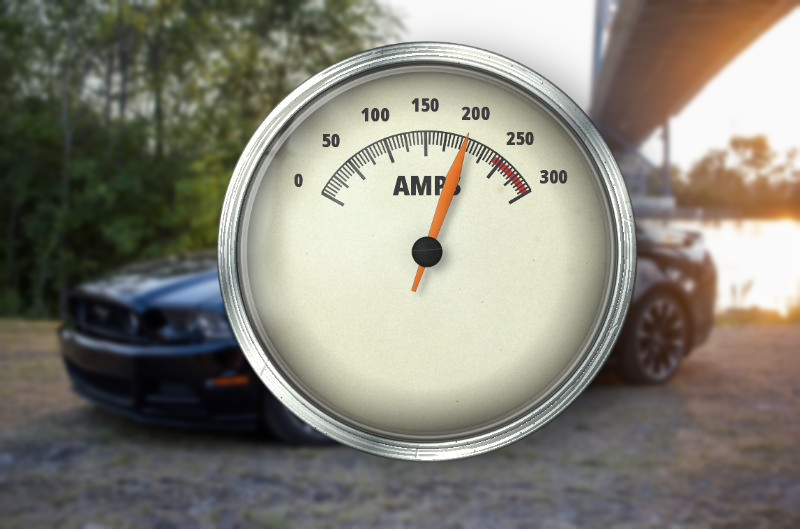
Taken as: 200 A
